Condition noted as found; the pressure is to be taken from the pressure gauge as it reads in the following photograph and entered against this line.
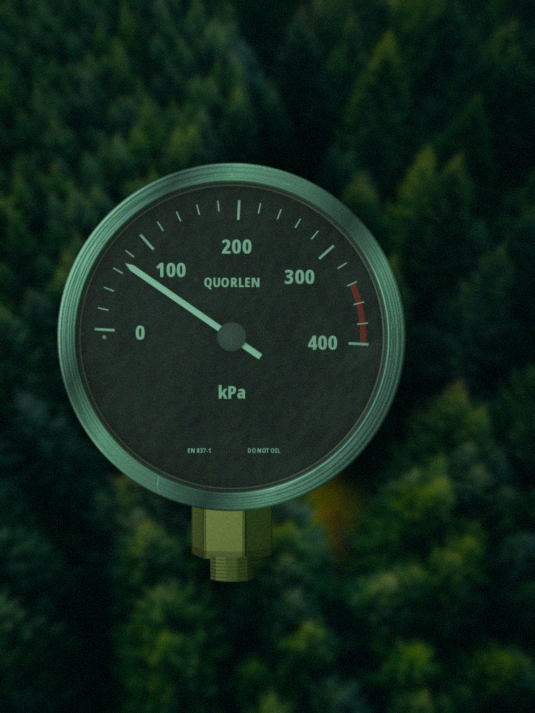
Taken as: 70 kPa
